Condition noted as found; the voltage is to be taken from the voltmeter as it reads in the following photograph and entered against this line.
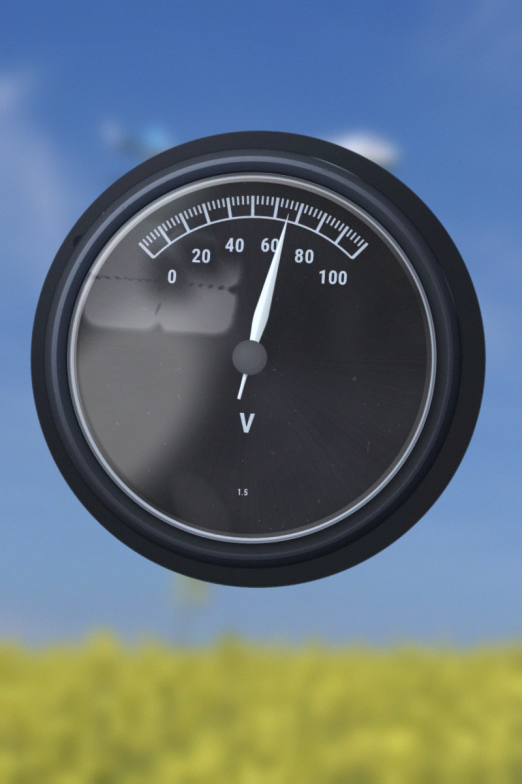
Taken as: 66 V
